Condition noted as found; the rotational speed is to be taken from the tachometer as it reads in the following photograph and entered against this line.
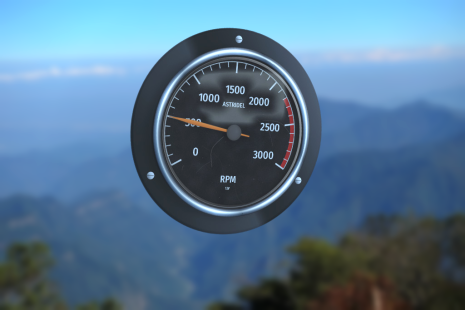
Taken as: 500 rpm
